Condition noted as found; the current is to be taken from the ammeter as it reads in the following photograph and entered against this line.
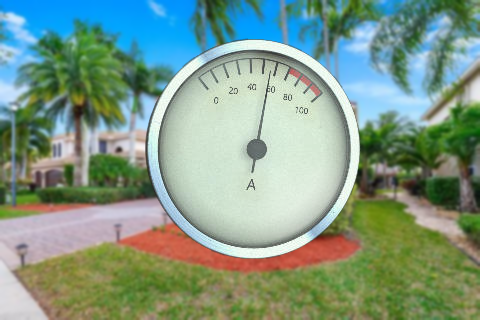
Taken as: 55 A
